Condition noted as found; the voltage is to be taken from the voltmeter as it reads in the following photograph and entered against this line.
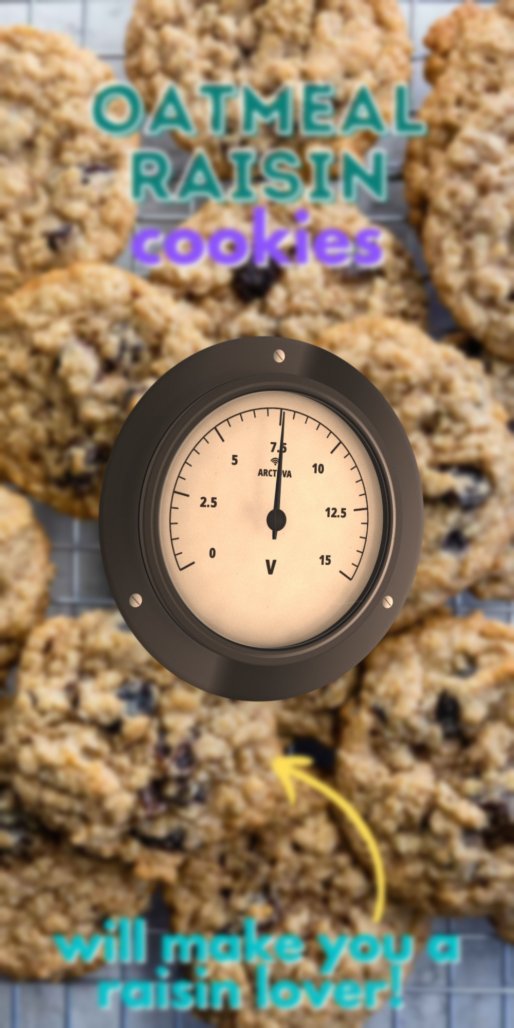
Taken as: 7.5 V
